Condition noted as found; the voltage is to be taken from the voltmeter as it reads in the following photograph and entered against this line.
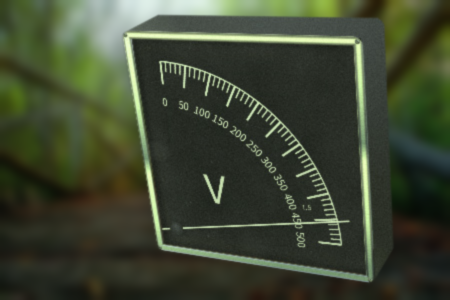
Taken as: 450 V
